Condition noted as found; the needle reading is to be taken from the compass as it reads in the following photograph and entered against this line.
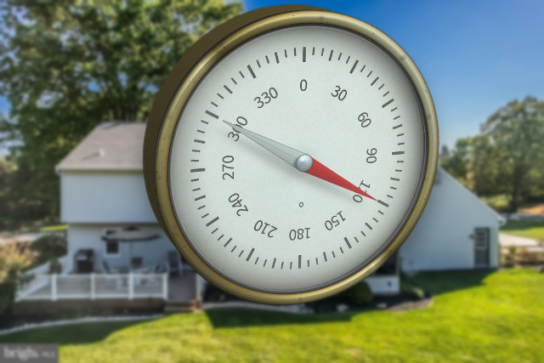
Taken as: 120 °
